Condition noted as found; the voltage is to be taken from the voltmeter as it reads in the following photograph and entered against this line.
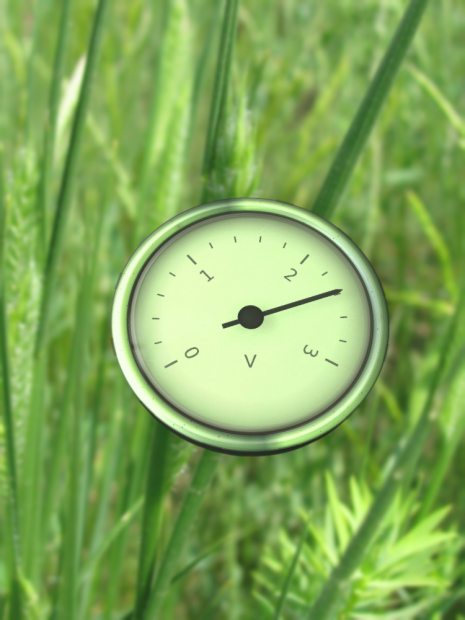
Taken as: 2.4 V
